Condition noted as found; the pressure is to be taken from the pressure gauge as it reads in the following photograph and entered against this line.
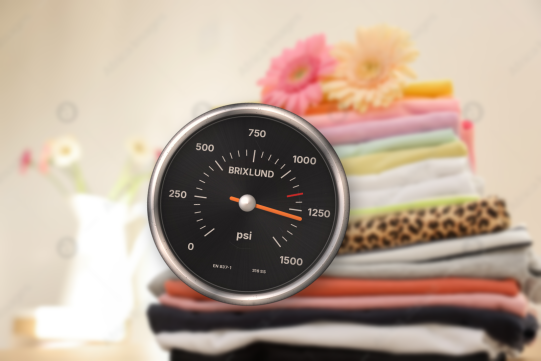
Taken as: 1300 psi
